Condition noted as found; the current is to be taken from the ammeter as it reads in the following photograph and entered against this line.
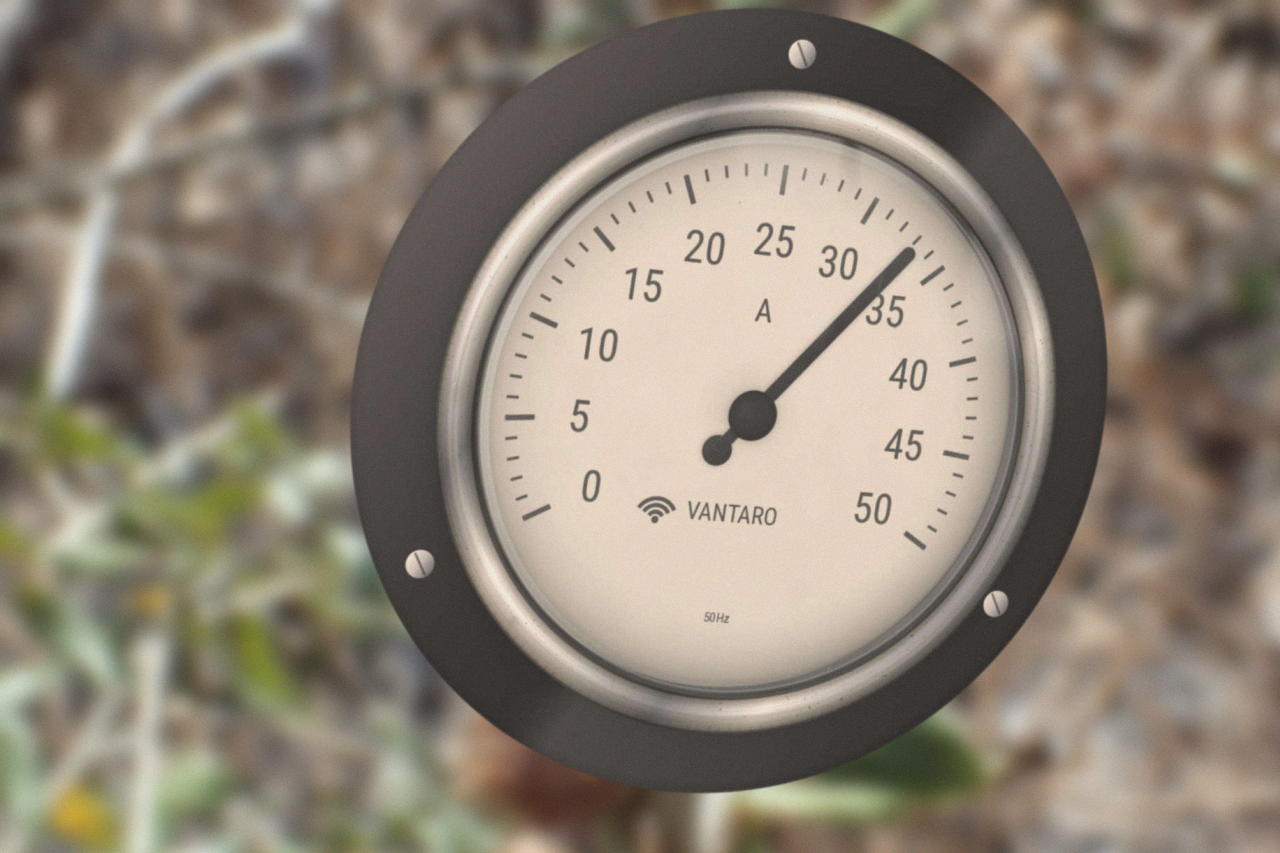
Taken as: 33 A
